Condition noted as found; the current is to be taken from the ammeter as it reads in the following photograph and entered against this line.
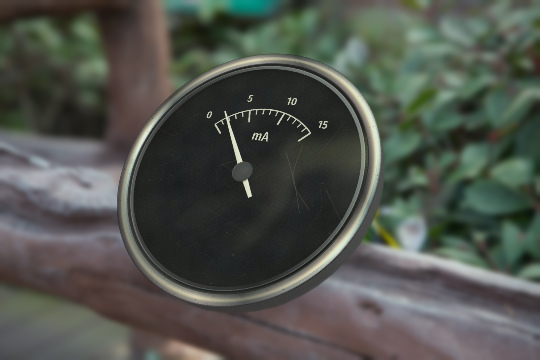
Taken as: 2 mA
